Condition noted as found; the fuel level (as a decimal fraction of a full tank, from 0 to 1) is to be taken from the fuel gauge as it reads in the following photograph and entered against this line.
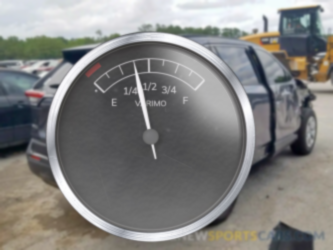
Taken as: 0.375
